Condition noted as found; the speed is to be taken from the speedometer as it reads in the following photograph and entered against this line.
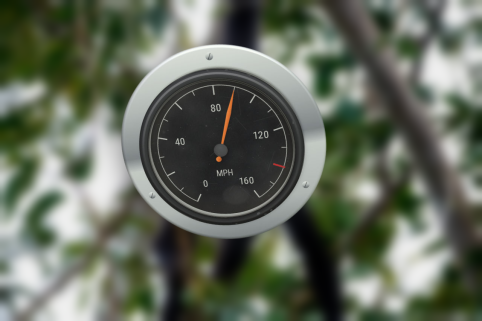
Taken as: 90 mph
